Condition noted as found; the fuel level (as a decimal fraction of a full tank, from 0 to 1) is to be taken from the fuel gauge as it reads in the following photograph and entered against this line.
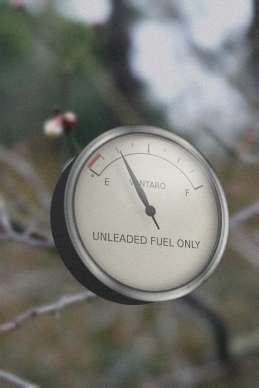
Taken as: 0.25
